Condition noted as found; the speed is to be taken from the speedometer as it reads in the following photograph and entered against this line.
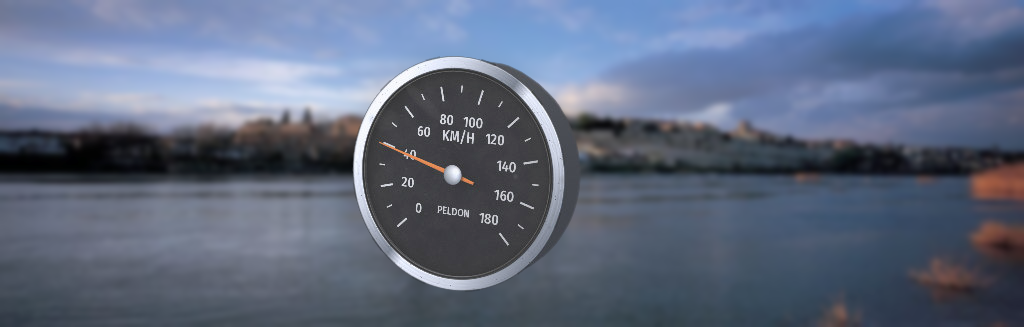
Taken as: 40 km/h
